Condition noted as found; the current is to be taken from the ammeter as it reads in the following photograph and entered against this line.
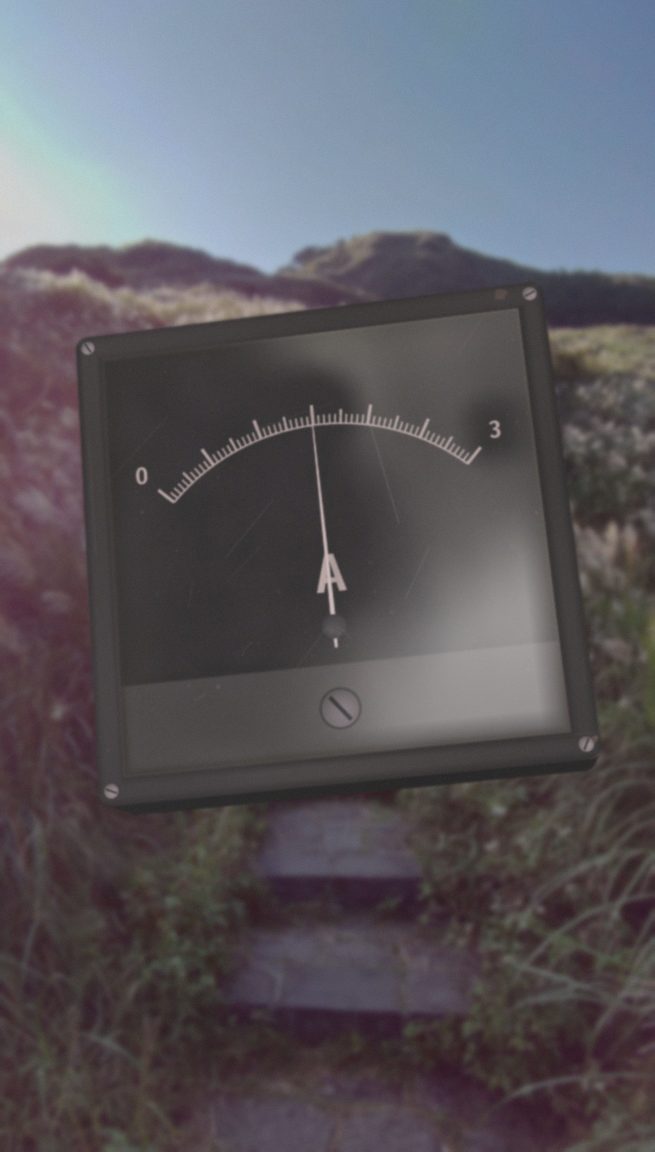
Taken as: 1.5 A
